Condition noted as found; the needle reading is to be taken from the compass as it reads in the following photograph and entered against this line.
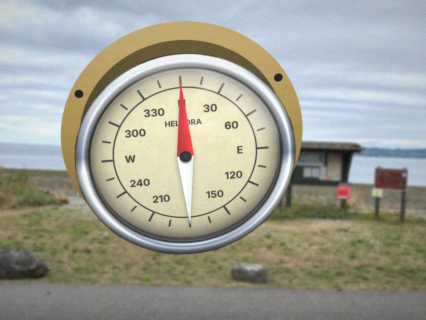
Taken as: 0 °
